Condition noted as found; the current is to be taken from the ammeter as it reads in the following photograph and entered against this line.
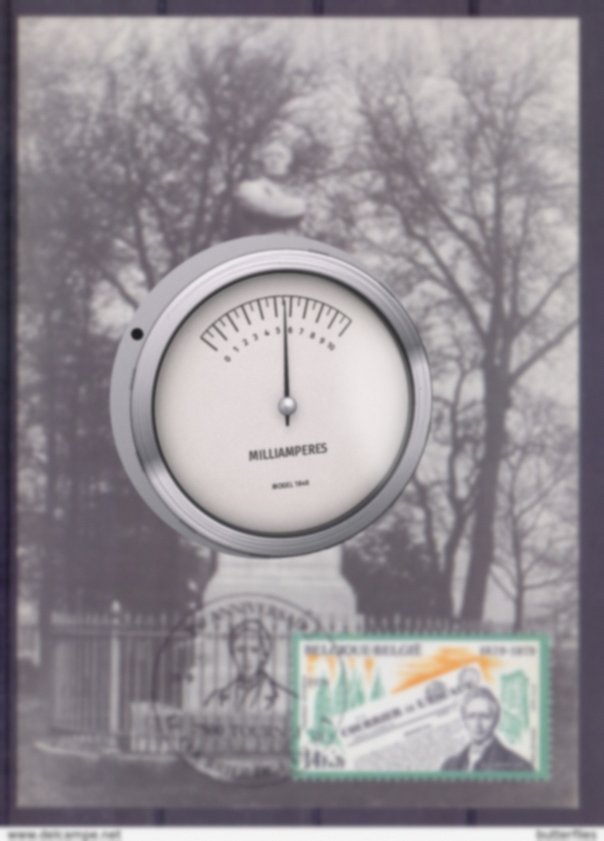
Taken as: 5.5 mA
